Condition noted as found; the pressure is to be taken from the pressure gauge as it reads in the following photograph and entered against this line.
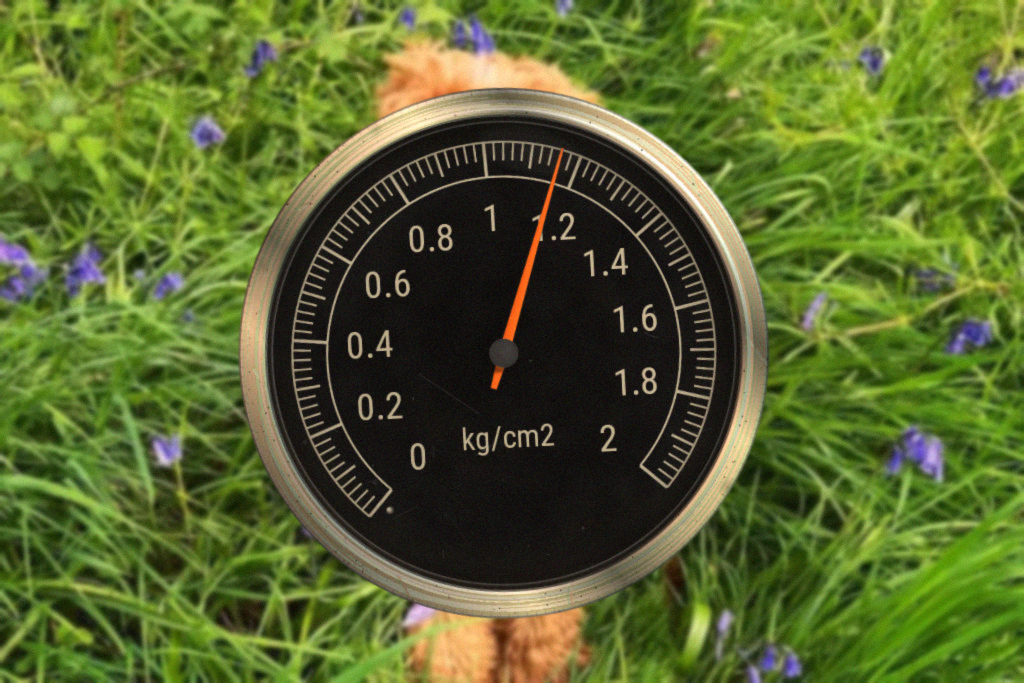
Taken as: 1.16 kg/cm²
